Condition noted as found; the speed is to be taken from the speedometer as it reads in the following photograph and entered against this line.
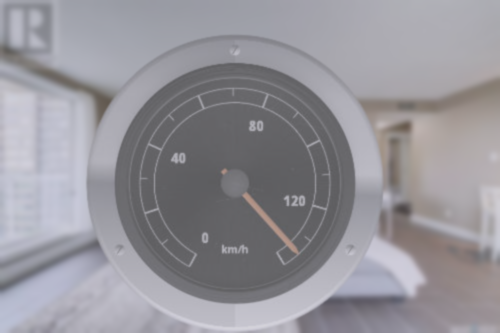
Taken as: 135 km/h
